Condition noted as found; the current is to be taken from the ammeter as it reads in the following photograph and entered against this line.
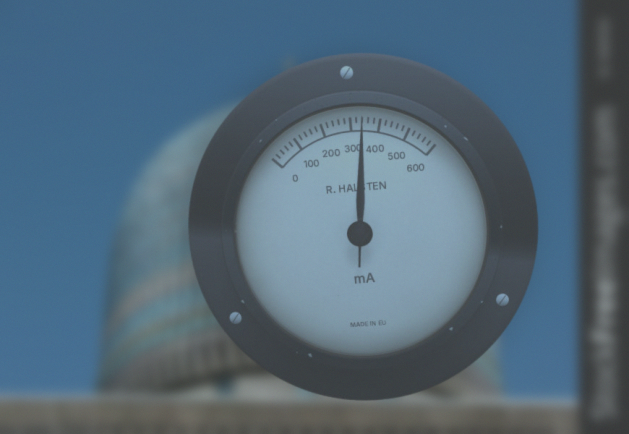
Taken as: 340 mA
